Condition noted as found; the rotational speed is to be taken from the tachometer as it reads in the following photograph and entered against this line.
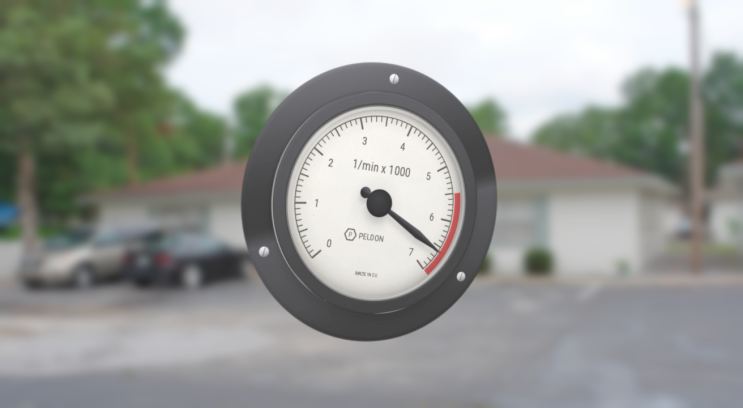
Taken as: 6600 rpm
